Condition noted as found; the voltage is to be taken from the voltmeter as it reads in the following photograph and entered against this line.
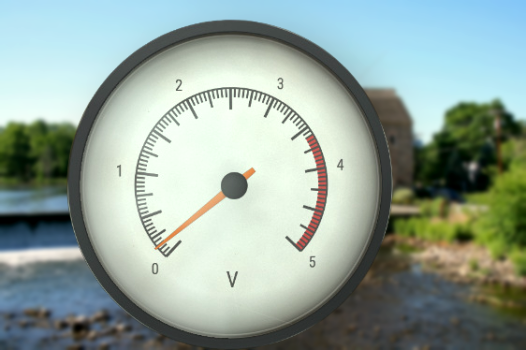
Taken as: 0.15 V
